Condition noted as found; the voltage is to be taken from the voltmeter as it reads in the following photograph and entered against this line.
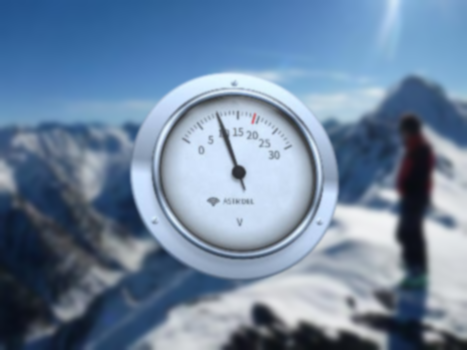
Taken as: 10 V
